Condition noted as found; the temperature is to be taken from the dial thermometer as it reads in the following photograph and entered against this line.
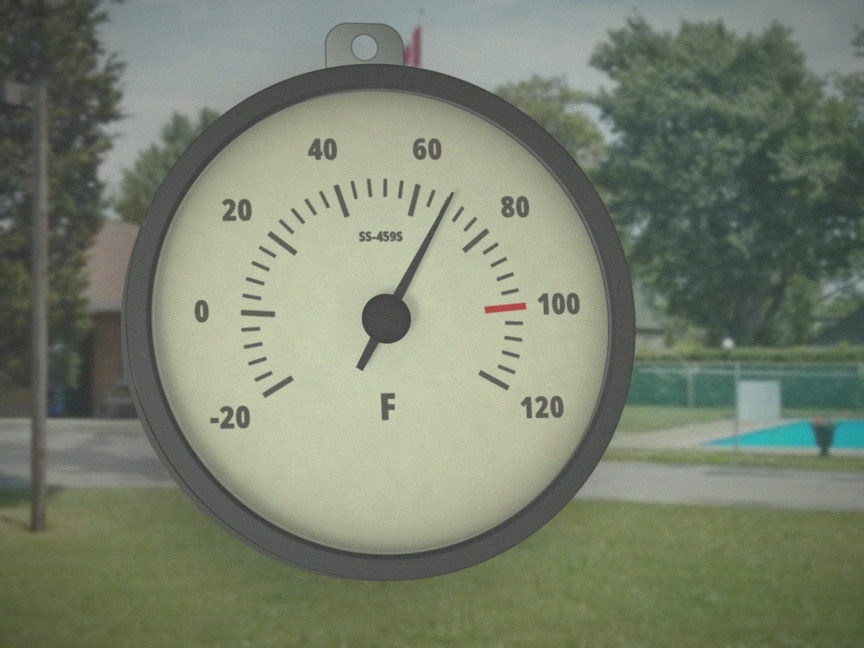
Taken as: 68 °F
